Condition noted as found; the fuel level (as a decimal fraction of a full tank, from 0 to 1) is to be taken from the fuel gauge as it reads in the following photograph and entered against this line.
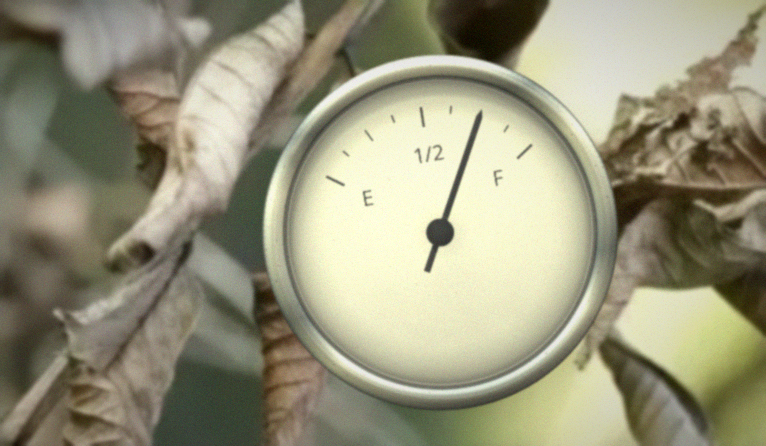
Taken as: 0.75
